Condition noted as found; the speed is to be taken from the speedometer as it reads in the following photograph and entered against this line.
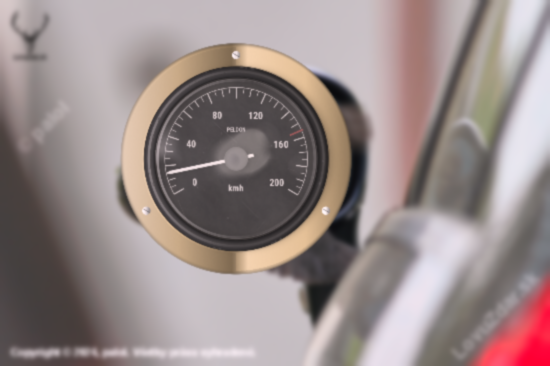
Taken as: 15 km/h
